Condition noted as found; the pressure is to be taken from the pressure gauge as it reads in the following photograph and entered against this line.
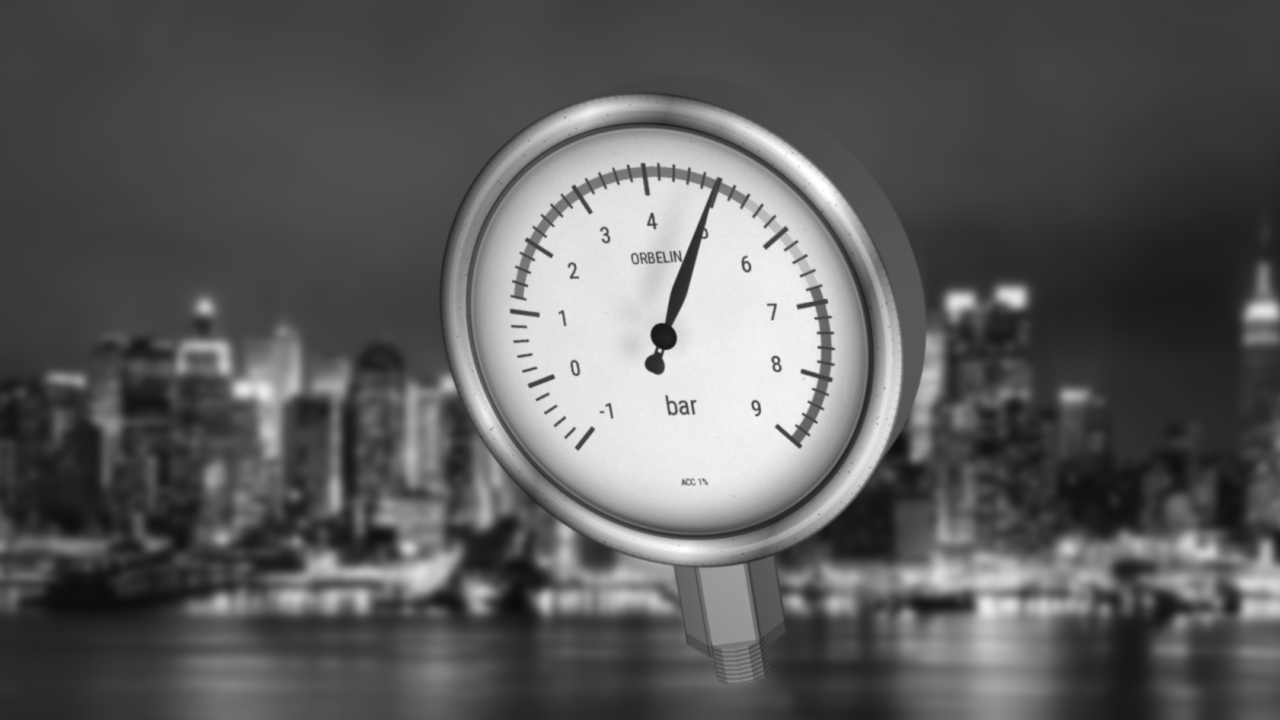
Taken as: 5 bar
